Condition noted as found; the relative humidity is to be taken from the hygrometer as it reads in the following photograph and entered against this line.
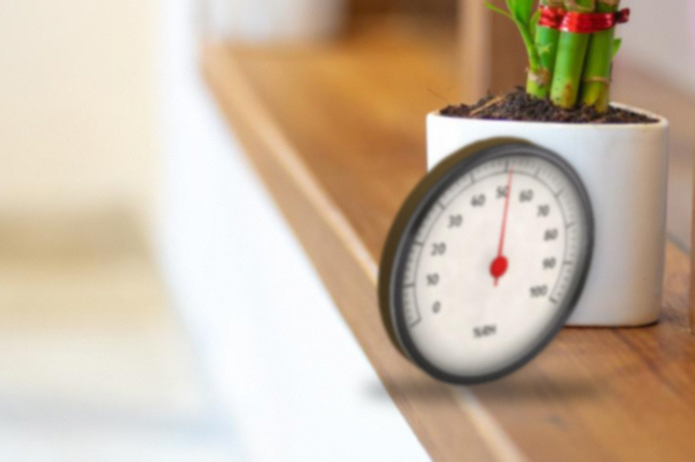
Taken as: 50 %
